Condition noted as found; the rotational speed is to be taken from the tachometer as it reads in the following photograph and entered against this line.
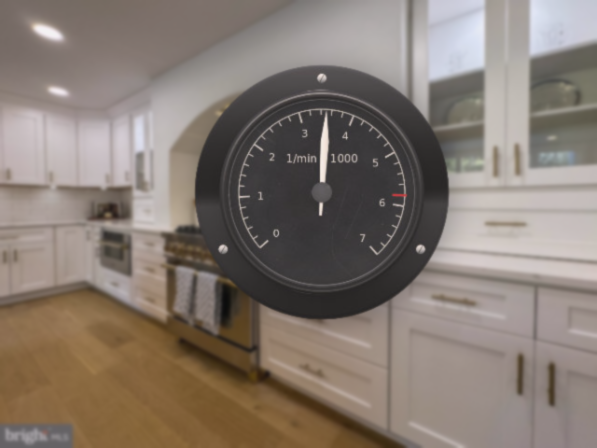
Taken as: 3500 rpm
